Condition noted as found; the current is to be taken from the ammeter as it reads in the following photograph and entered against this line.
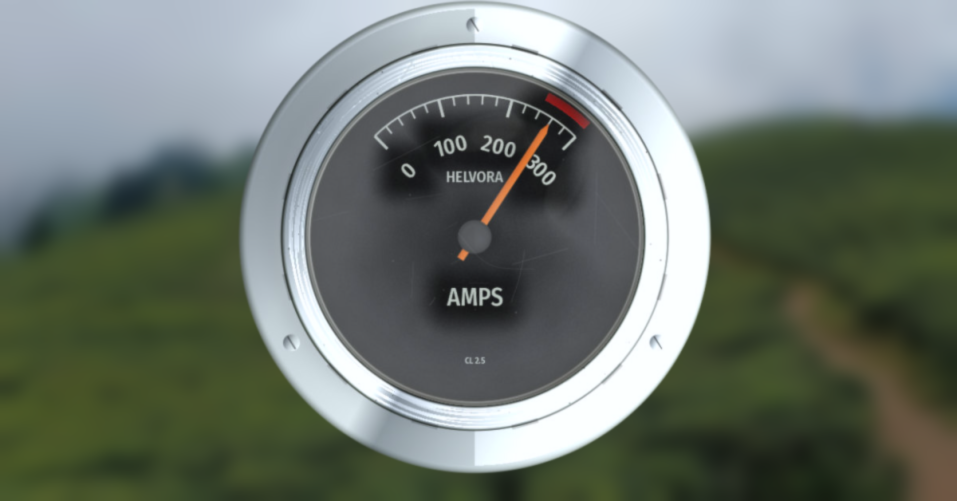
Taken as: 260 A
